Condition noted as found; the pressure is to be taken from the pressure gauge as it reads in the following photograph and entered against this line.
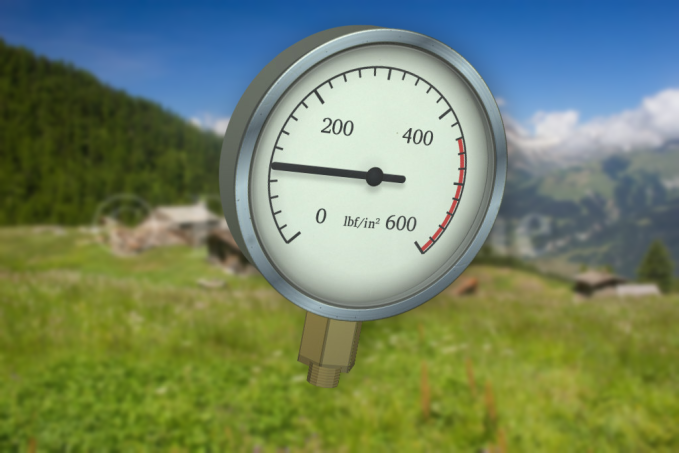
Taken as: 100 psi
